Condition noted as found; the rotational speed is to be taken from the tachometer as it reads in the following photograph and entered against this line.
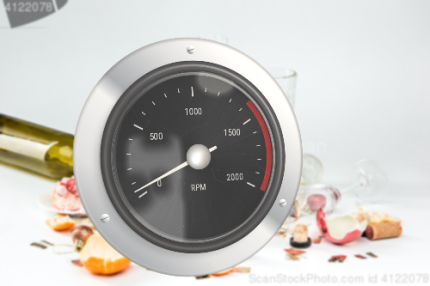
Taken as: 50 rpm
